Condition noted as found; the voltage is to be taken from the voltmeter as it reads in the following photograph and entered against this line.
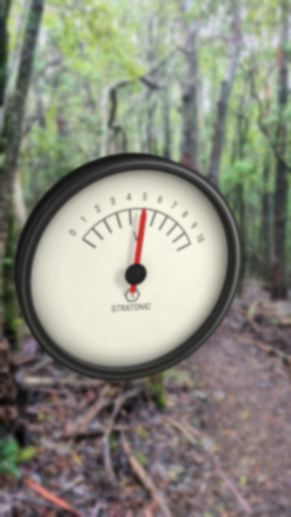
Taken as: 5 V
